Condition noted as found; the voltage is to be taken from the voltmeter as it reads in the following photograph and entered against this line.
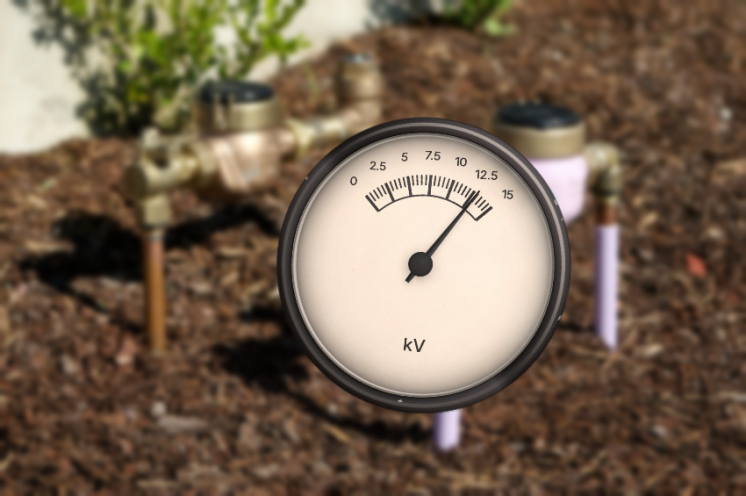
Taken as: 13 kV
